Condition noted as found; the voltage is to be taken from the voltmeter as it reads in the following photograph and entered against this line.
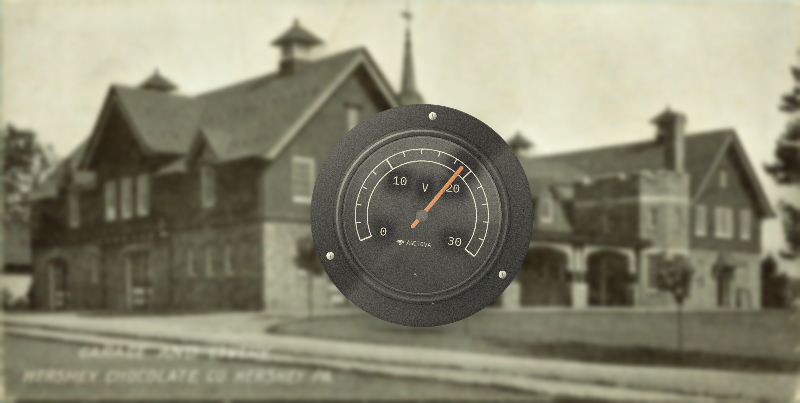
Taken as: 19 V
